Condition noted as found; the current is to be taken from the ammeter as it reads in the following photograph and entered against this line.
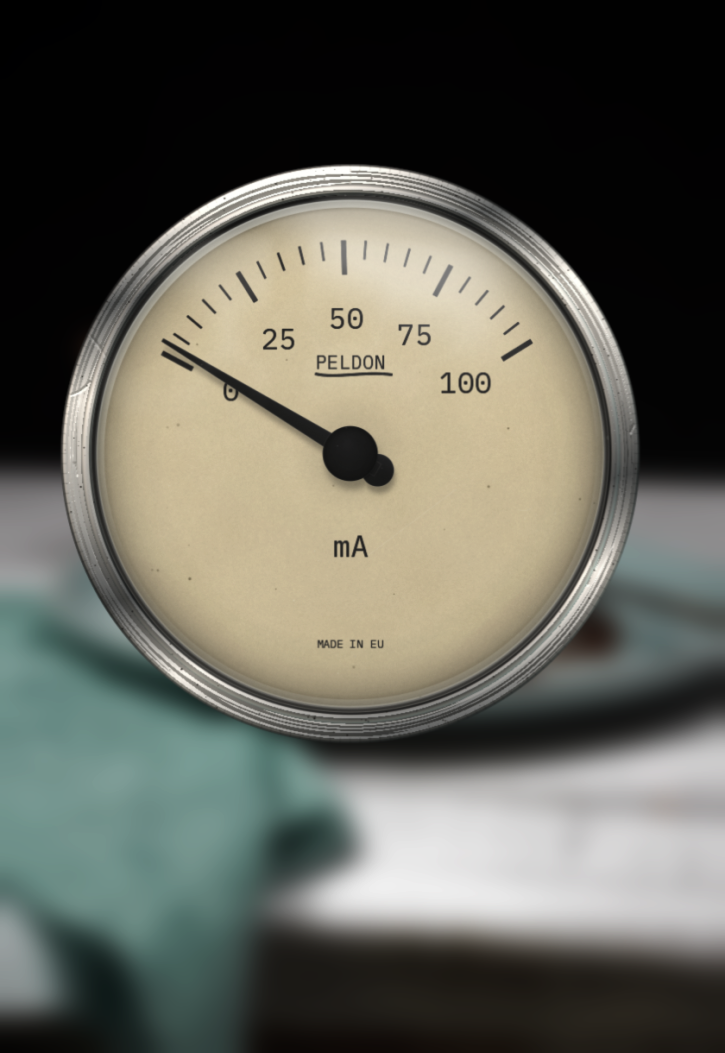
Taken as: 2.5 mA
